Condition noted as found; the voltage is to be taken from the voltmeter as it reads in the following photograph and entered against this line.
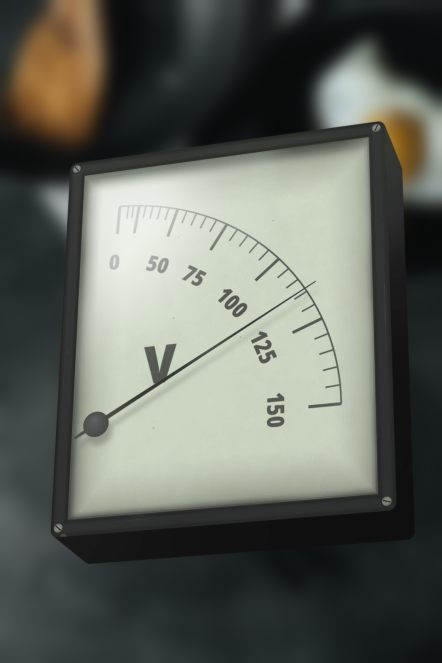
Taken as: 115 V
